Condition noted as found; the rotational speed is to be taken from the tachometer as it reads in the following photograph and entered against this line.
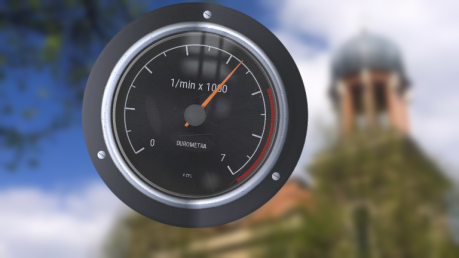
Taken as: 4250 rpm
